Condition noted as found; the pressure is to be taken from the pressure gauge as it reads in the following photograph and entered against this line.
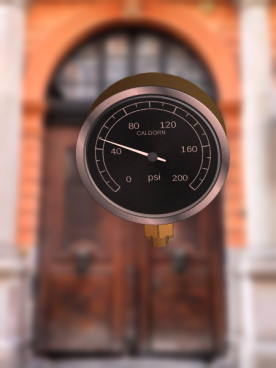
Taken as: 50 psi
